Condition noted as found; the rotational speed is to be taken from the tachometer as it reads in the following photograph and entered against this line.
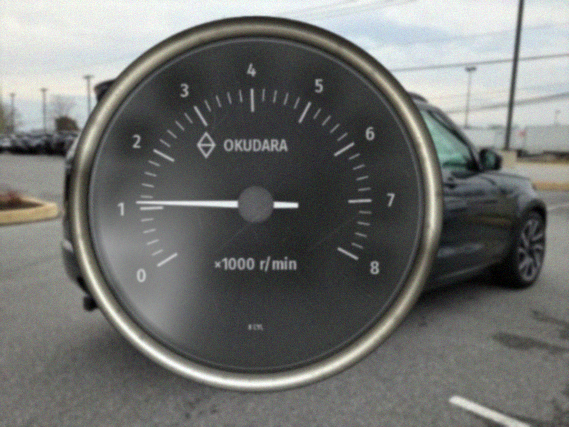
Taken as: 1100 rpm
